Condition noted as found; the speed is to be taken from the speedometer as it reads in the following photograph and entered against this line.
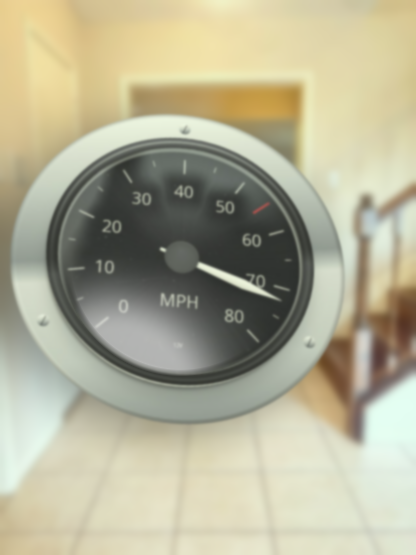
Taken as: 72.5 mph
